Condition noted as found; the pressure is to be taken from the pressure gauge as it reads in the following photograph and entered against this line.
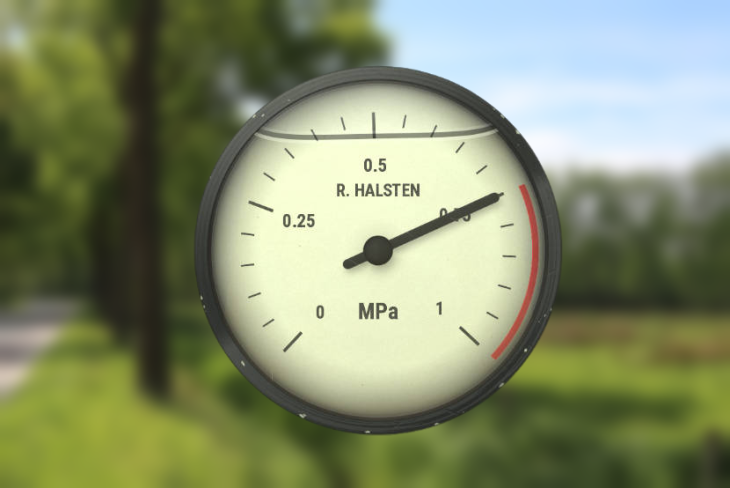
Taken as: 0.75 MPa
